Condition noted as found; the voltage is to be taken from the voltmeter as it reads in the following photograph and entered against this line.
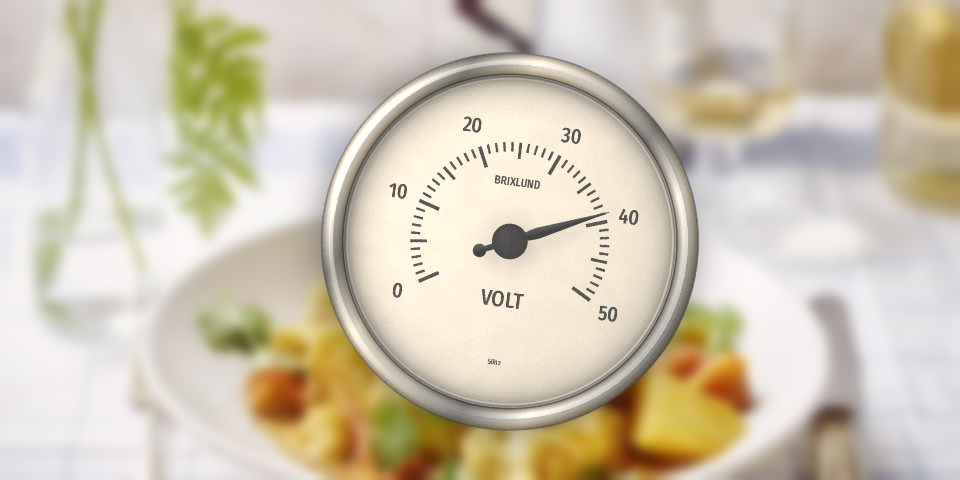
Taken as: 39 V
